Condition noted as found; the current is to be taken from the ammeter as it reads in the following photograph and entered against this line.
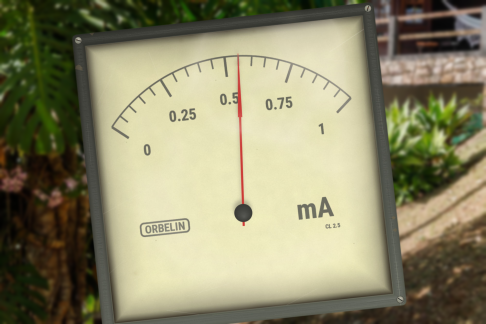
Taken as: 0.55 mA
